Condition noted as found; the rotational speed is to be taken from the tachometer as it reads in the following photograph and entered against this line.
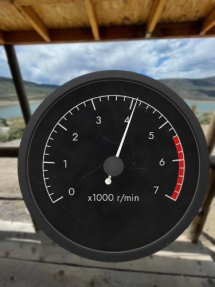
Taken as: 4100 rpm
